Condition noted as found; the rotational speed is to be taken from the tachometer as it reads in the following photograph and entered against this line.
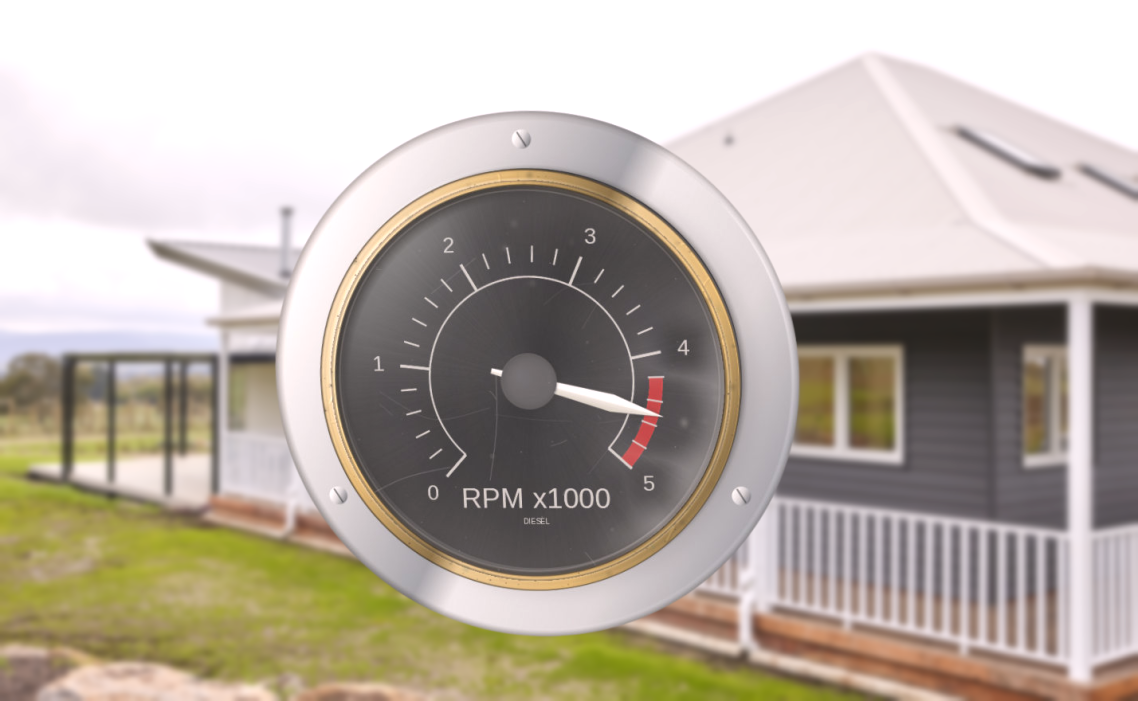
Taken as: 4500 rpm
